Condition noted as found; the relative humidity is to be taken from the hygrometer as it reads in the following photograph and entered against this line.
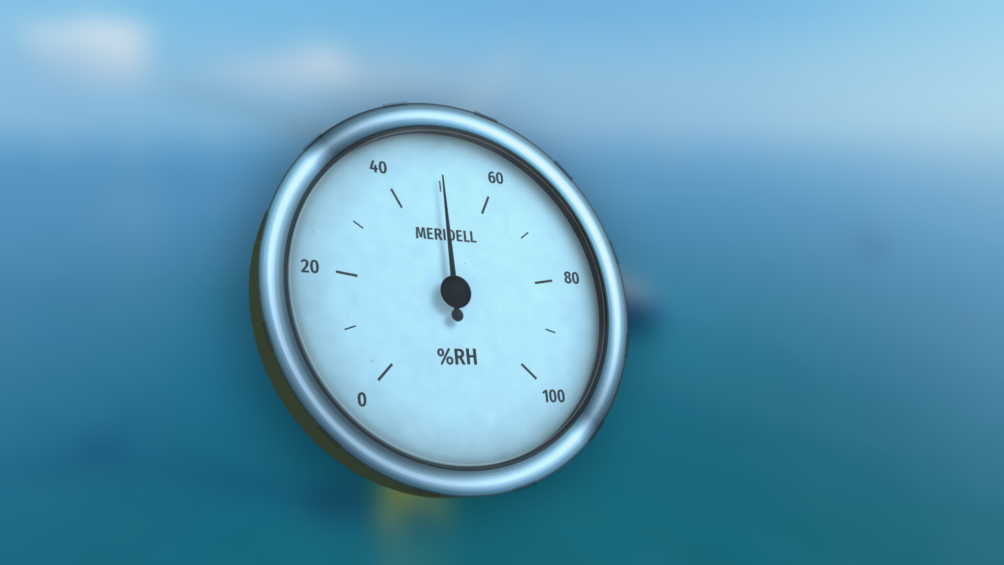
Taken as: 50 %
